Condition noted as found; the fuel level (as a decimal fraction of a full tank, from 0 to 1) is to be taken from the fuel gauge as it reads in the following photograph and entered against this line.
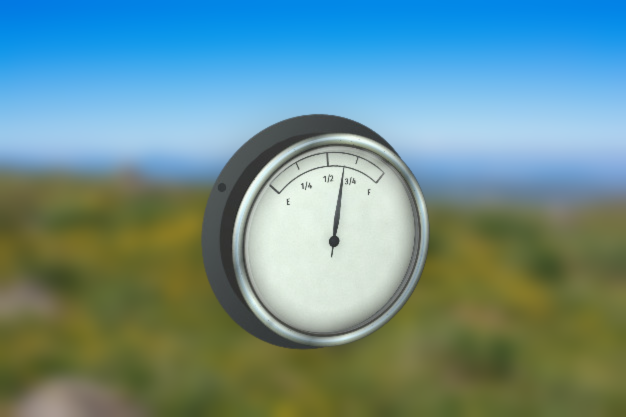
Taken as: 0.625
